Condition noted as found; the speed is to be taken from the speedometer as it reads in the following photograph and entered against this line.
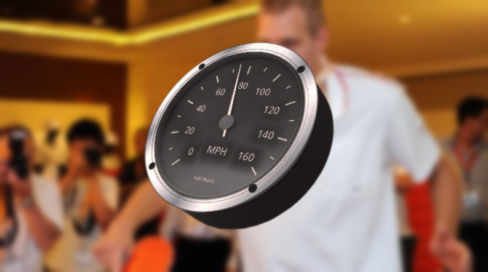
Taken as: 75 mph
